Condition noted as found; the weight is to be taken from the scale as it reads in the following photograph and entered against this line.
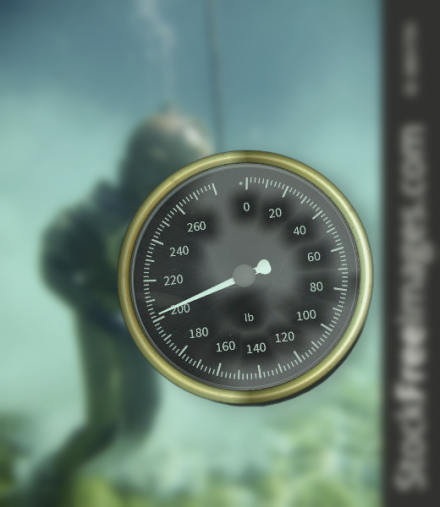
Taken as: 202 lb
